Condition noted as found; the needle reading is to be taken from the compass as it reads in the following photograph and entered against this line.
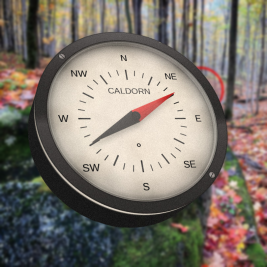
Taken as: 60 °
